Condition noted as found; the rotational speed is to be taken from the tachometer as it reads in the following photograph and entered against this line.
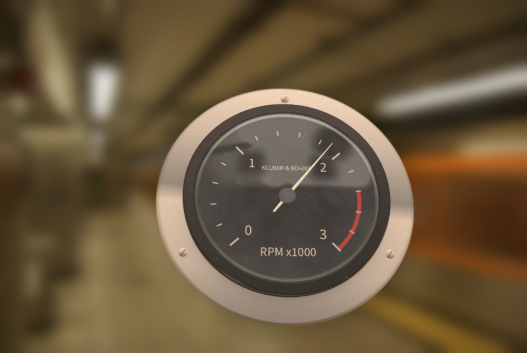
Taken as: 1900 rpm
